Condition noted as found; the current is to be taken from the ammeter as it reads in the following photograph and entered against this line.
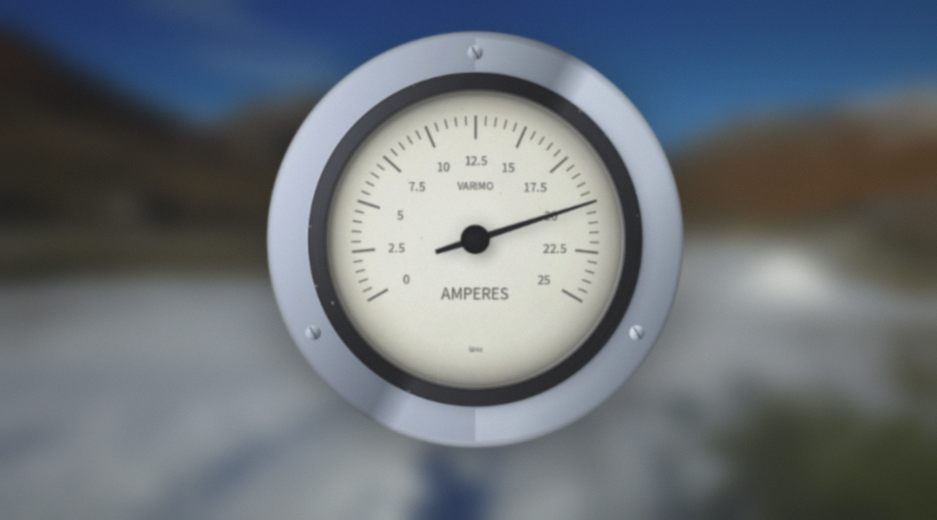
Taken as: 20 A
